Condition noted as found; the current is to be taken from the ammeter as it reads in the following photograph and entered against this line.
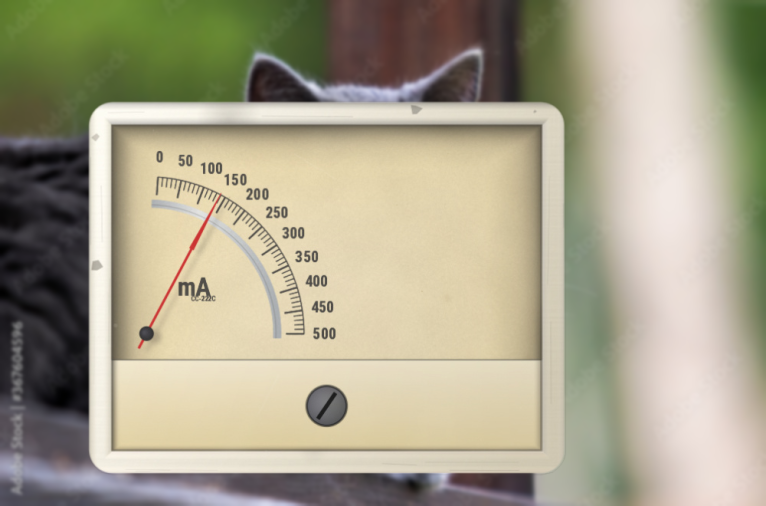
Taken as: 140 mA
